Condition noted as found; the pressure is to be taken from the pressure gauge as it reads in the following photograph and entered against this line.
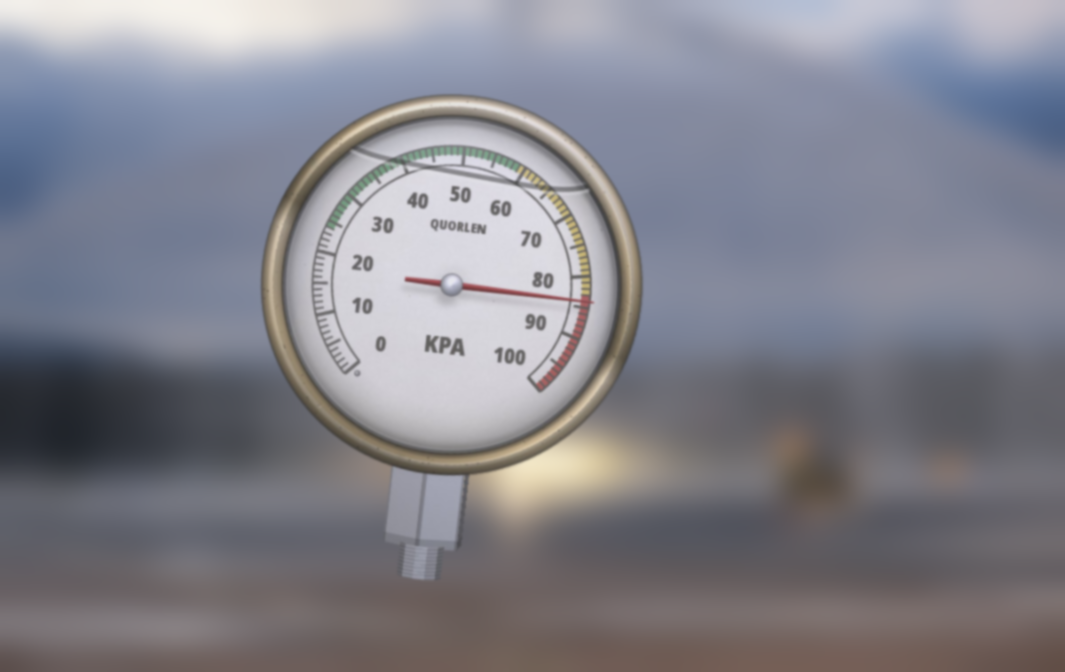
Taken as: 84 kPa
